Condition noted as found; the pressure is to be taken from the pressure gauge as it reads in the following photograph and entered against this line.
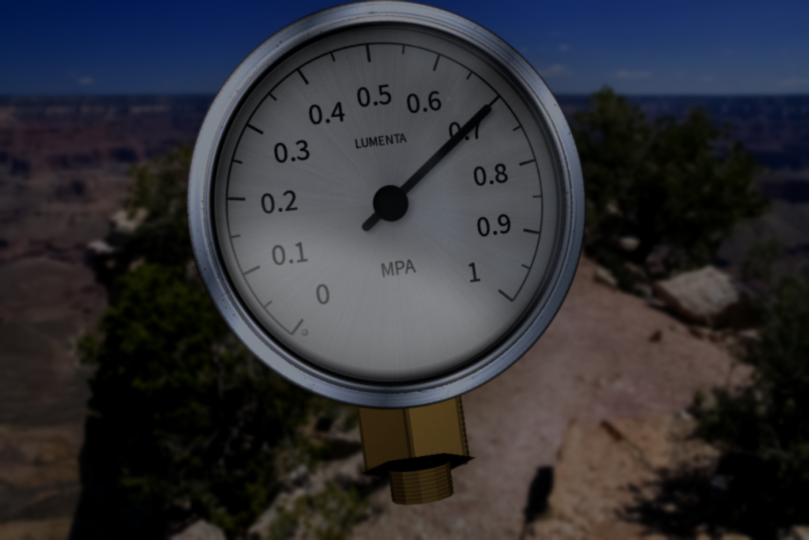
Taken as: 0.7 MPa
